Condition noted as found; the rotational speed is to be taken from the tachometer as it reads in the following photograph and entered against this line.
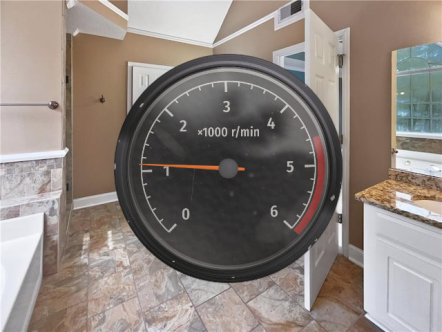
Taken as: 1100 rpm
